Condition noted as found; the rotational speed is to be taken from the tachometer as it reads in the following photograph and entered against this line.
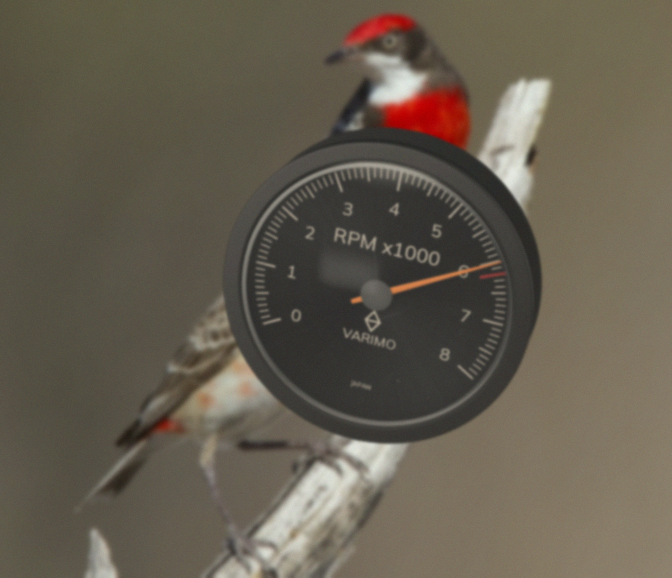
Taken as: 6000 rpm
